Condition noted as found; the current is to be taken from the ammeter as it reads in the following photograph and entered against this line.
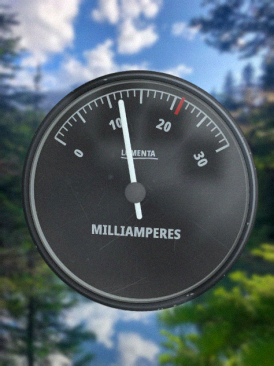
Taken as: 12 mA
